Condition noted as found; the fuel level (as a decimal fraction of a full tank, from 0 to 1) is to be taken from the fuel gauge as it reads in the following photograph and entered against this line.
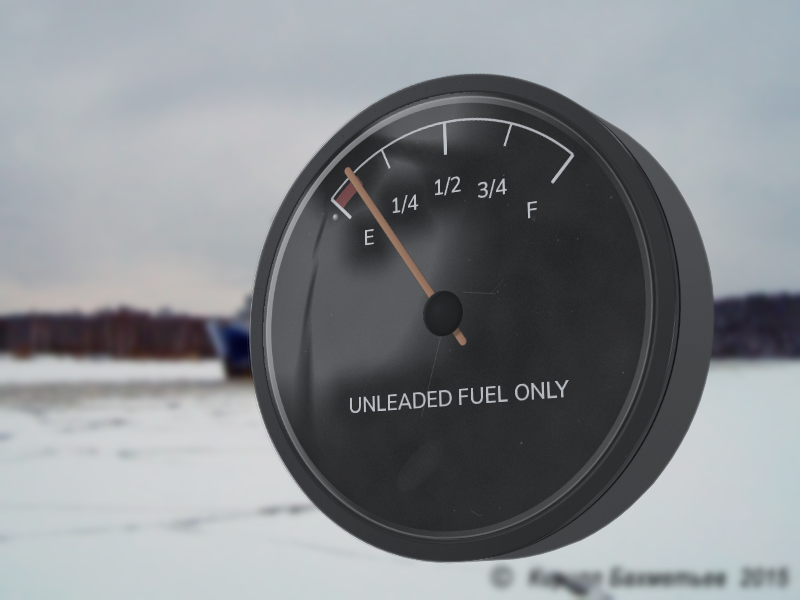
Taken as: 0.125
